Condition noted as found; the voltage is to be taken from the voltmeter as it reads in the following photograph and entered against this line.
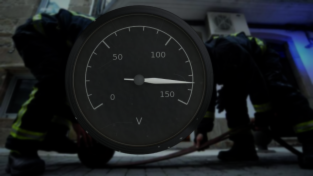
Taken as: 135 V
